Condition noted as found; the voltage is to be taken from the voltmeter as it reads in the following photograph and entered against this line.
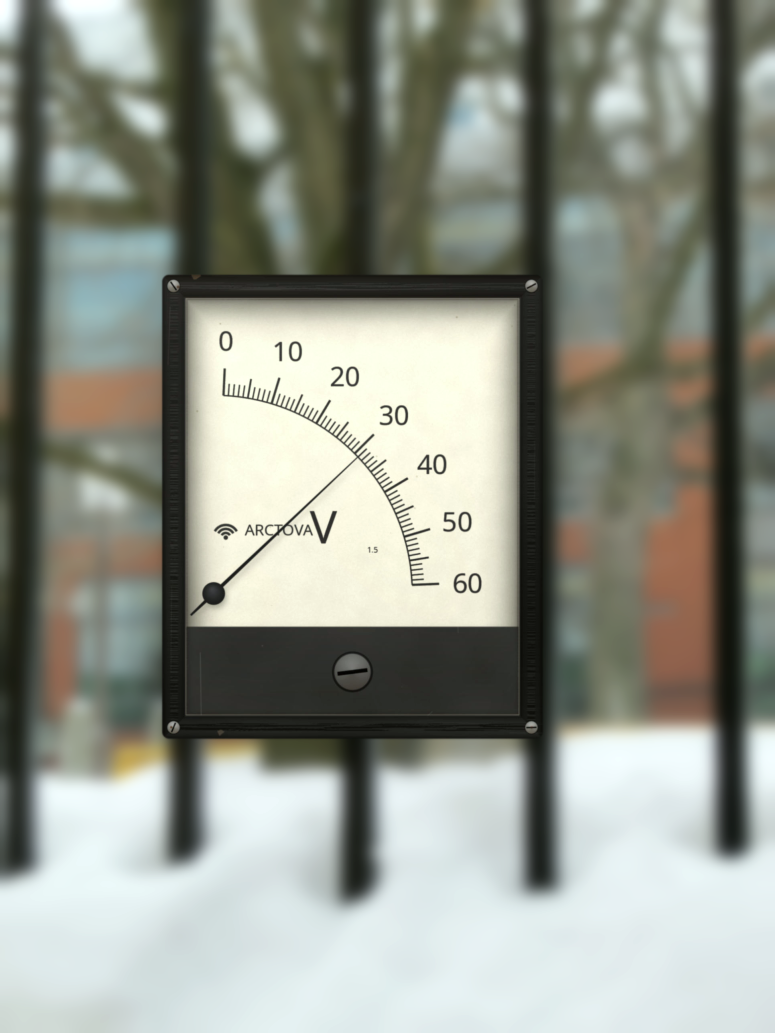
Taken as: 31 V
